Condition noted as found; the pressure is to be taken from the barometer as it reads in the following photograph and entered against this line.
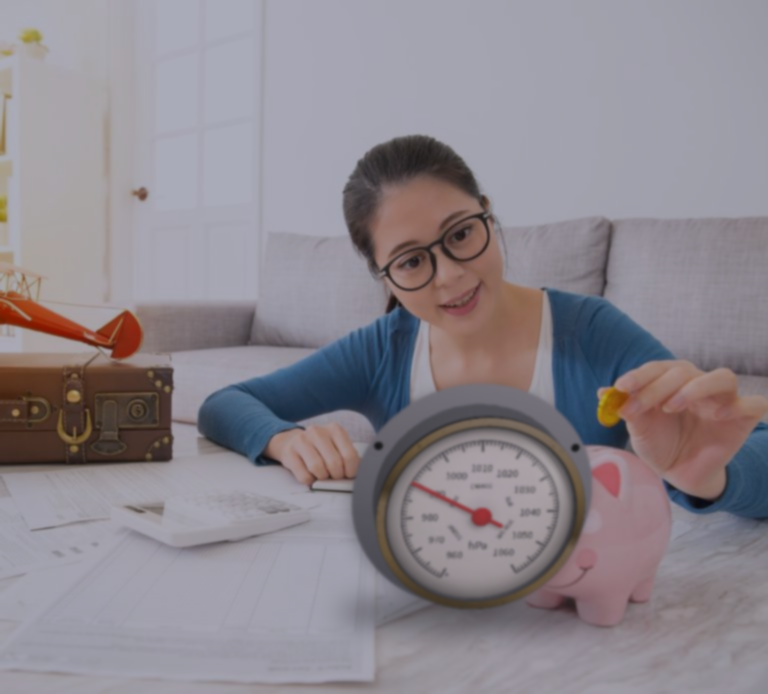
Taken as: 990 hPa
